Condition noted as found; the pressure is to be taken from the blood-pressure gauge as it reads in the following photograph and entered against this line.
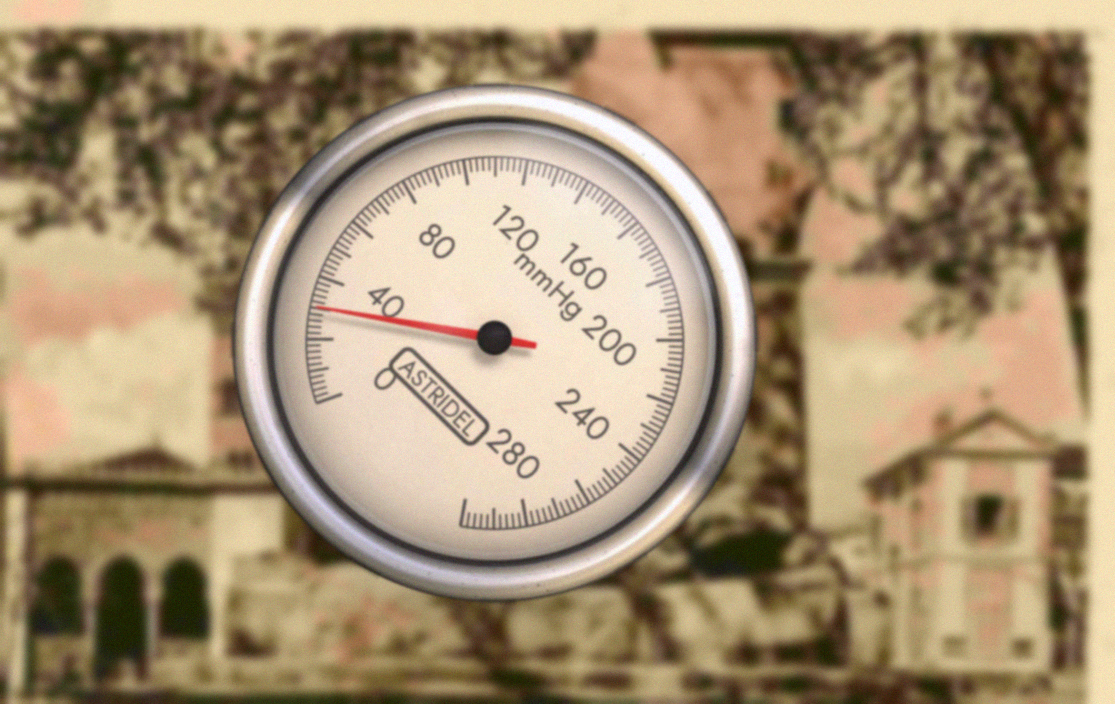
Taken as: 30 mmHg
